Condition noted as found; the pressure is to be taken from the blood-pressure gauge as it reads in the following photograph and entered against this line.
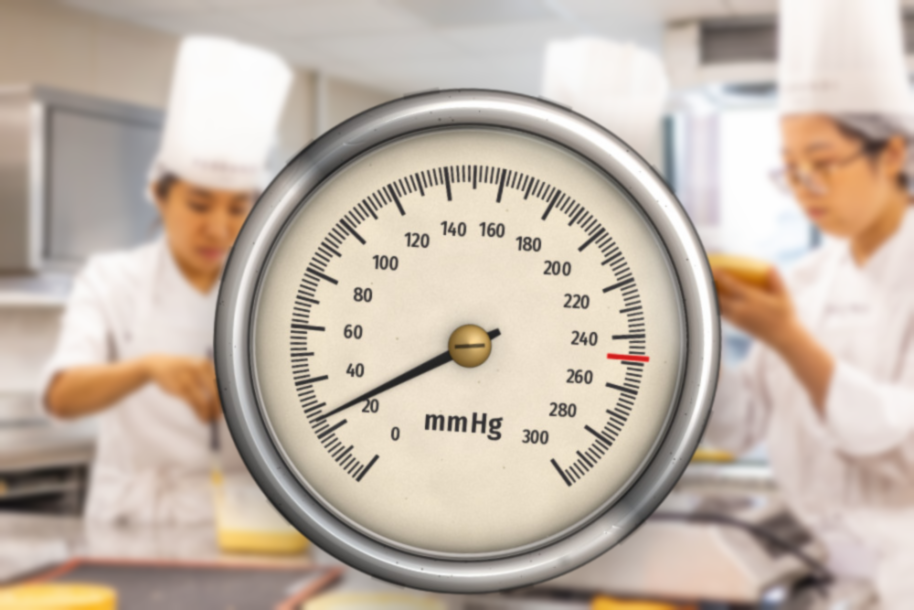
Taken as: 26 mmHg
